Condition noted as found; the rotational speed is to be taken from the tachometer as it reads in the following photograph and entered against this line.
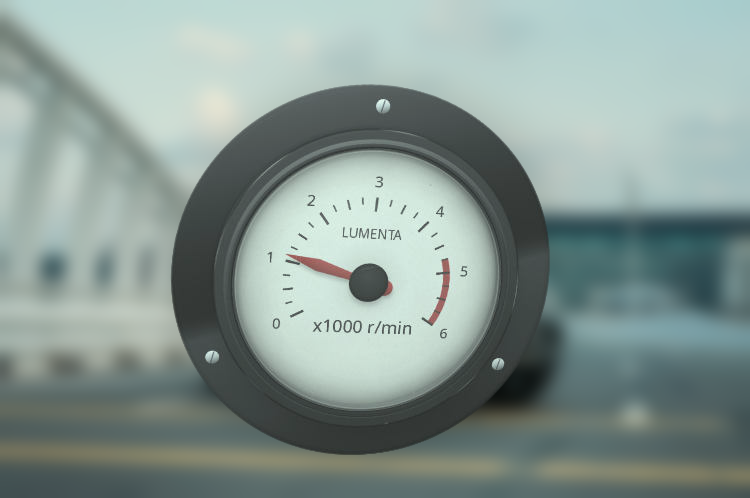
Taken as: 1125 rpm
